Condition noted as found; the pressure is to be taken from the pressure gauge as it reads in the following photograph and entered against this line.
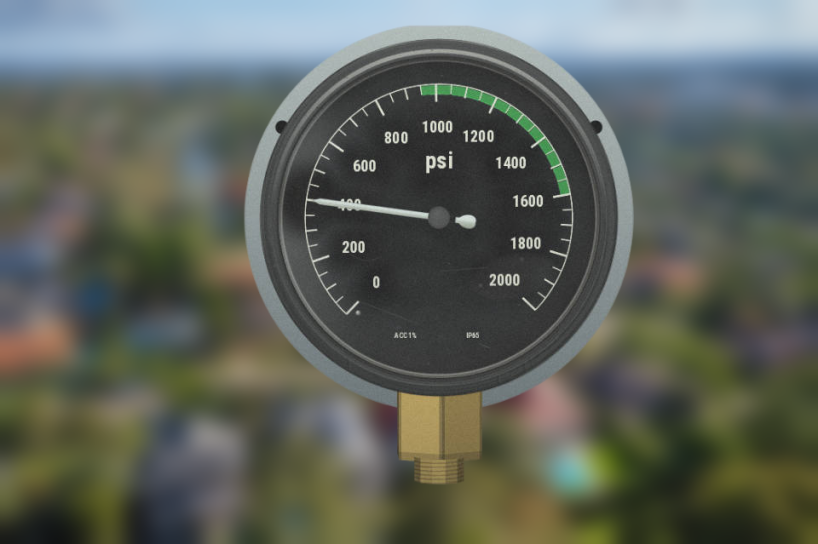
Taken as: 400 psi
